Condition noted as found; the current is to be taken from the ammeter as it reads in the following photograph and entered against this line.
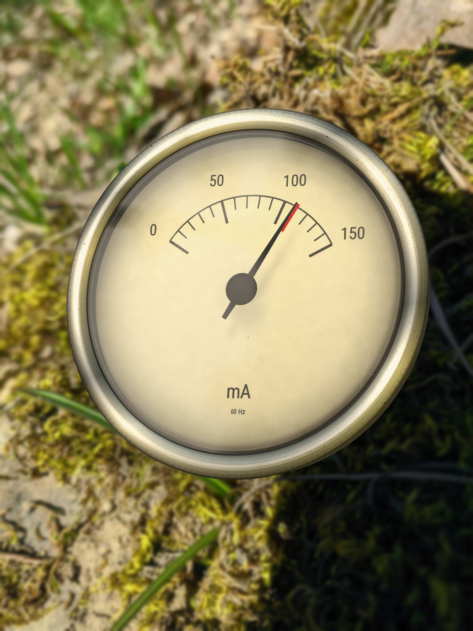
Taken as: 110 mA
